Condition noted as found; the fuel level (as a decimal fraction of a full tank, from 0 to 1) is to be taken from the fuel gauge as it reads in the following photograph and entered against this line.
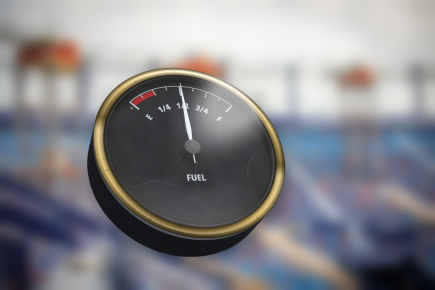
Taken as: 0.5
